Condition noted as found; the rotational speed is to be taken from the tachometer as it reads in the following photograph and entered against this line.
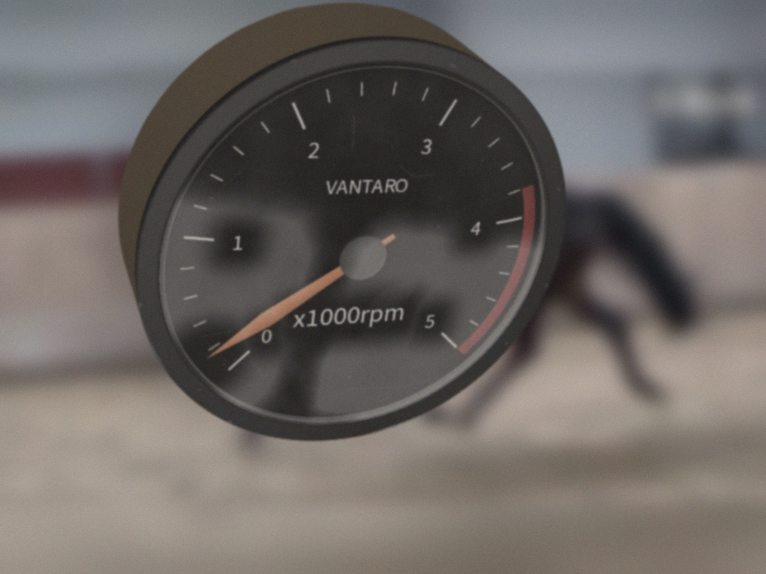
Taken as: 200 rpm
